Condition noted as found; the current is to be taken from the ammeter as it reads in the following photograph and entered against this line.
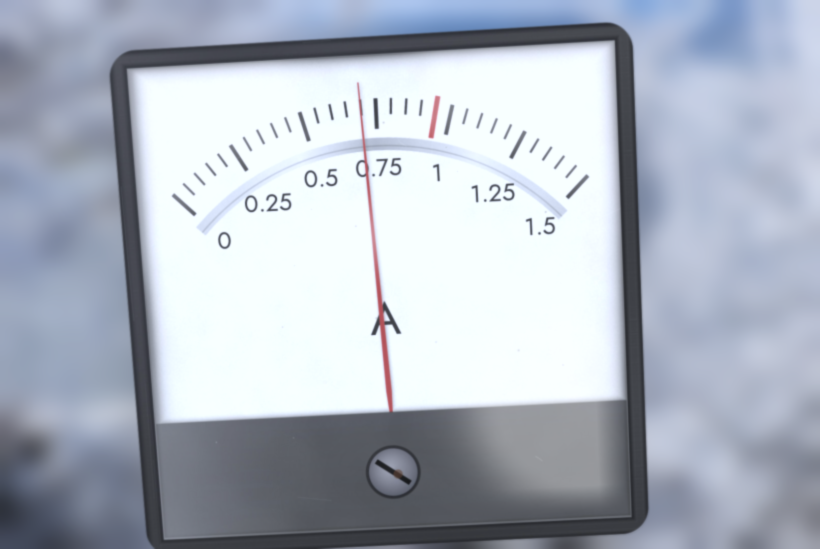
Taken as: 0.7 A
